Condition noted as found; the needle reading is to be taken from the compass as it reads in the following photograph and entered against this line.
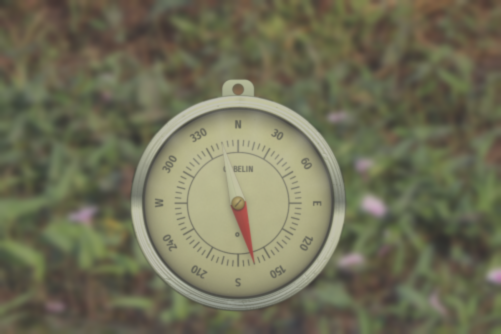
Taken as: 165 °
